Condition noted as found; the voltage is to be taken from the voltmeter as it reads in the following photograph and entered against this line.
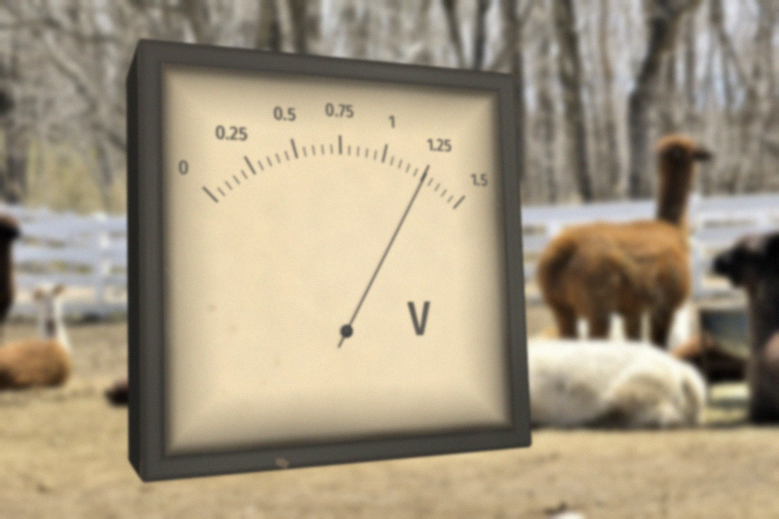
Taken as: 1.25 V
